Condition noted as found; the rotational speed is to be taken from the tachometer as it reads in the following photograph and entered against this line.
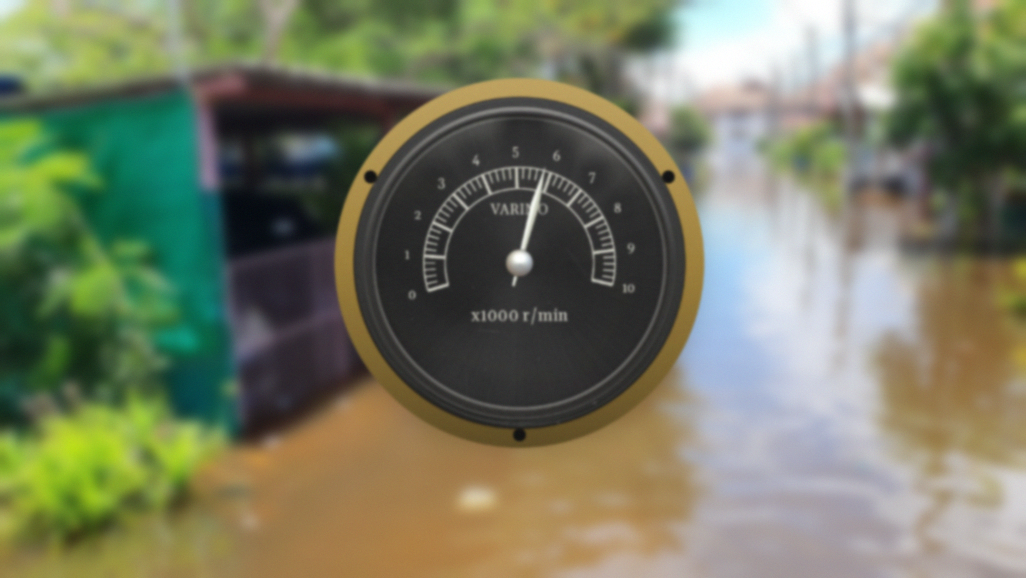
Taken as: 5800 rpm
